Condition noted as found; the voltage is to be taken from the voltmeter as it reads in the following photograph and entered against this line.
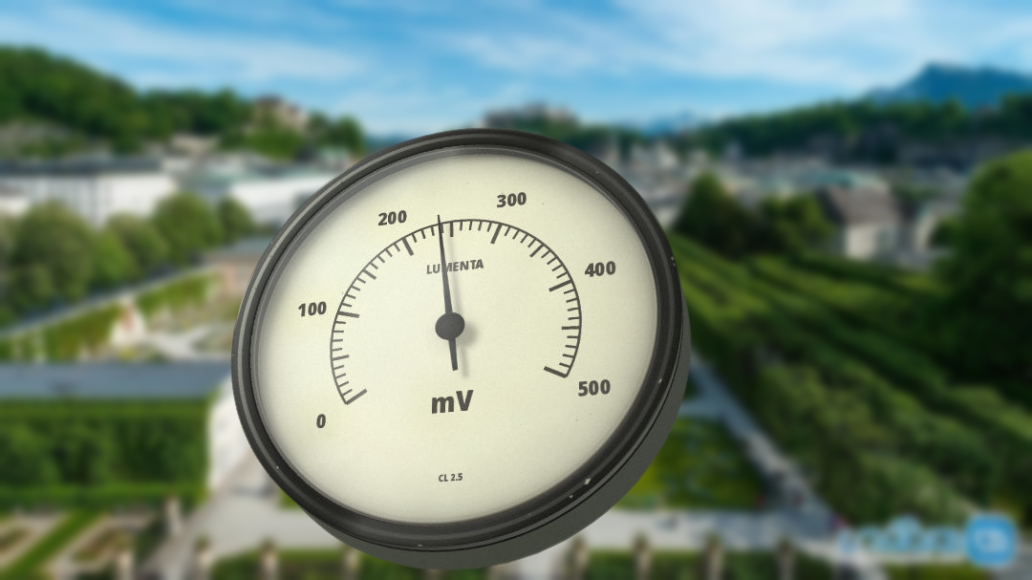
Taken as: 240 mV
